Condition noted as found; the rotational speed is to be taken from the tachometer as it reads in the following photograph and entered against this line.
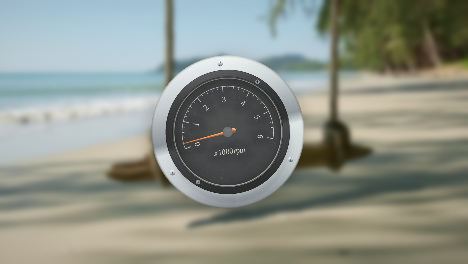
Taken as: 200 rpm
